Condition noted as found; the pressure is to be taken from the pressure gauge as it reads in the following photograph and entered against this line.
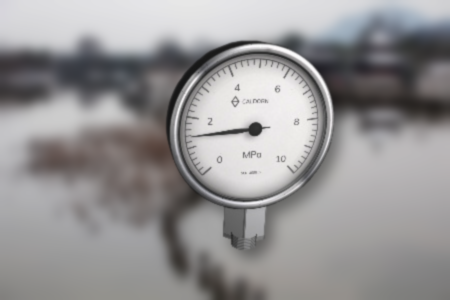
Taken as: 1.4 MPa
